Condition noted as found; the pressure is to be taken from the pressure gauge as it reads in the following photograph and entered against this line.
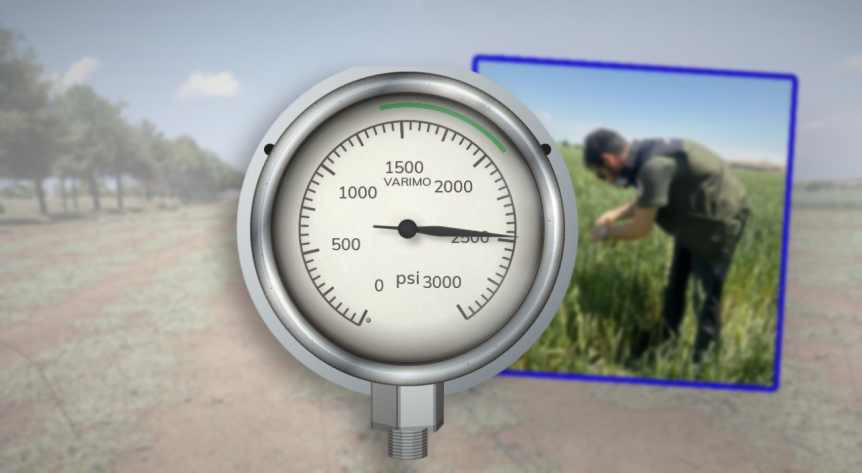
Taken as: 2475 psi
